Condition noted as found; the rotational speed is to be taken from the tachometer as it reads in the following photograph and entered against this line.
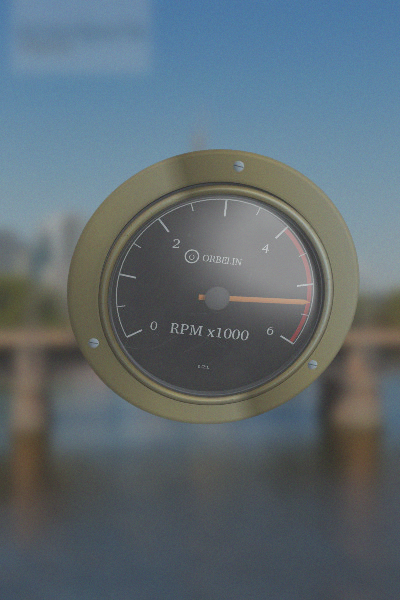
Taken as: 5250 rpm
